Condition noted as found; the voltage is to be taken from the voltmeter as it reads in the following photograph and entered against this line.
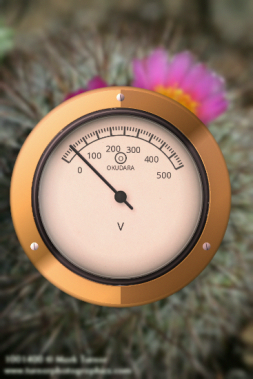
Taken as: 50 V
